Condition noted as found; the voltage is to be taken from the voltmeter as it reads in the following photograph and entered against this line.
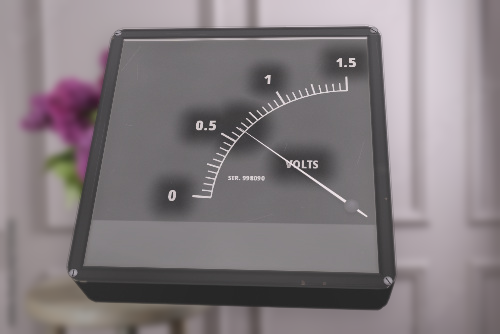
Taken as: 0.6 V
